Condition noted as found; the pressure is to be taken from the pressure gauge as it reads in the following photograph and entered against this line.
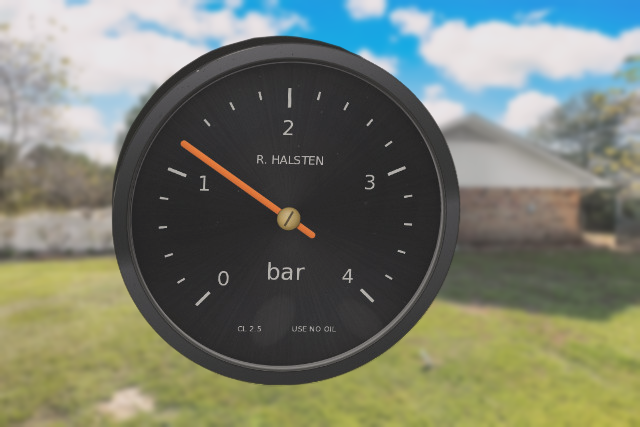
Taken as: 1.2 bar
